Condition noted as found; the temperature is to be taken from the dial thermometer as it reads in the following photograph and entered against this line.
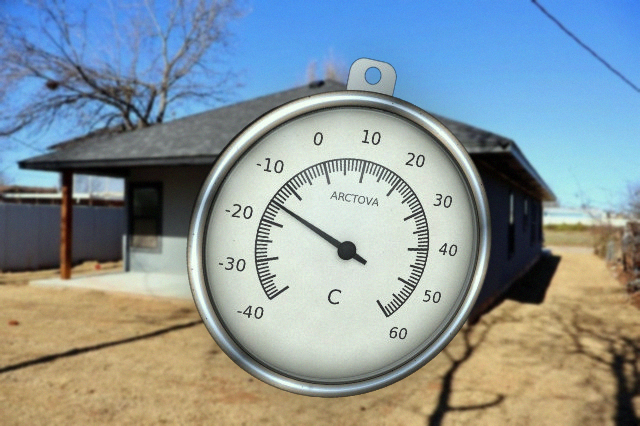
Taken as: -15 °C
